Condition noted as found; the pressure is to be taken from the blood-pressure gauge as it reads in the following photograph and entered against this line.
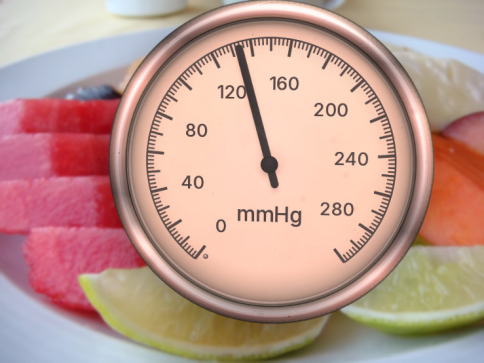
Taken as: 134 mmHg
